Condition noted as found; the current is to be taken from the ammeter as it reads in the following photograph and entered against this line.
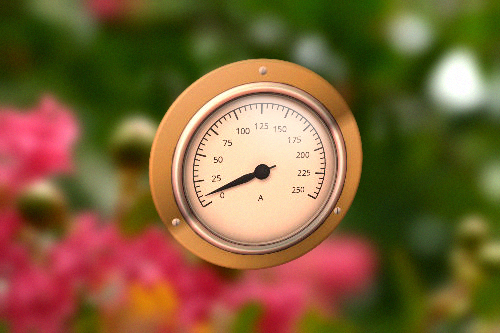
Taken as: 10 A
